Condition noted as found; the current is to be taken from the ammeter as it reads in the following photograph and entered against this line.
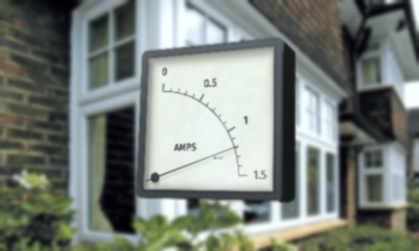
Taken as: 1.2 A
